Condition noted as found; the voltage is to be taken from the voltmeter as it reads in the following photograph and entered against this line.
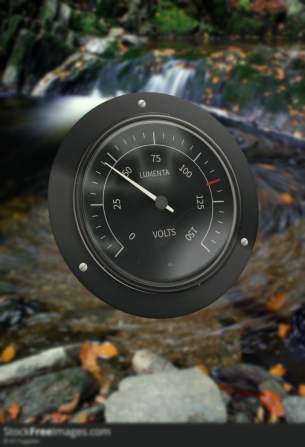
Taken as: 45 V
